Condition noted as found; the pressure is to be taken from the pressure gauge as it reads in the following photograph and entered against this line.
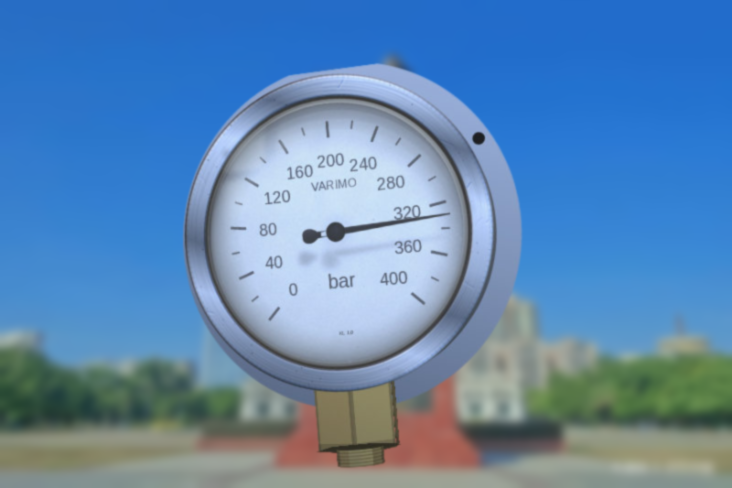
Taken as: 330 bar
